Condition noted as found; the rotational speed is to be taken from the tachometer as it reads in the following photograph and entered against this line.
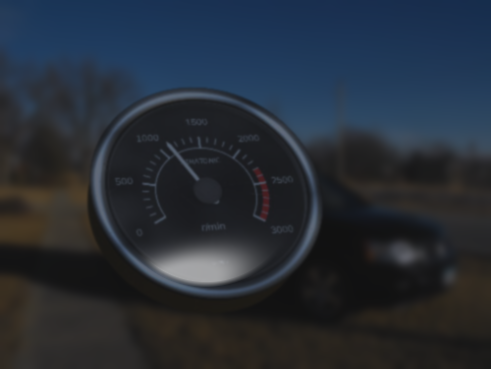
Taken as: 1100 rpm
